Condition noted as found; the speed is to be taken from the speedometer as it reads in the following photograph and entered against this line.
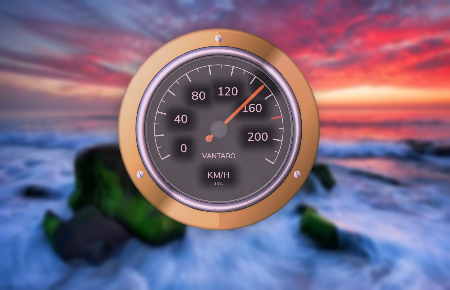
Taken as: 150 km/h
